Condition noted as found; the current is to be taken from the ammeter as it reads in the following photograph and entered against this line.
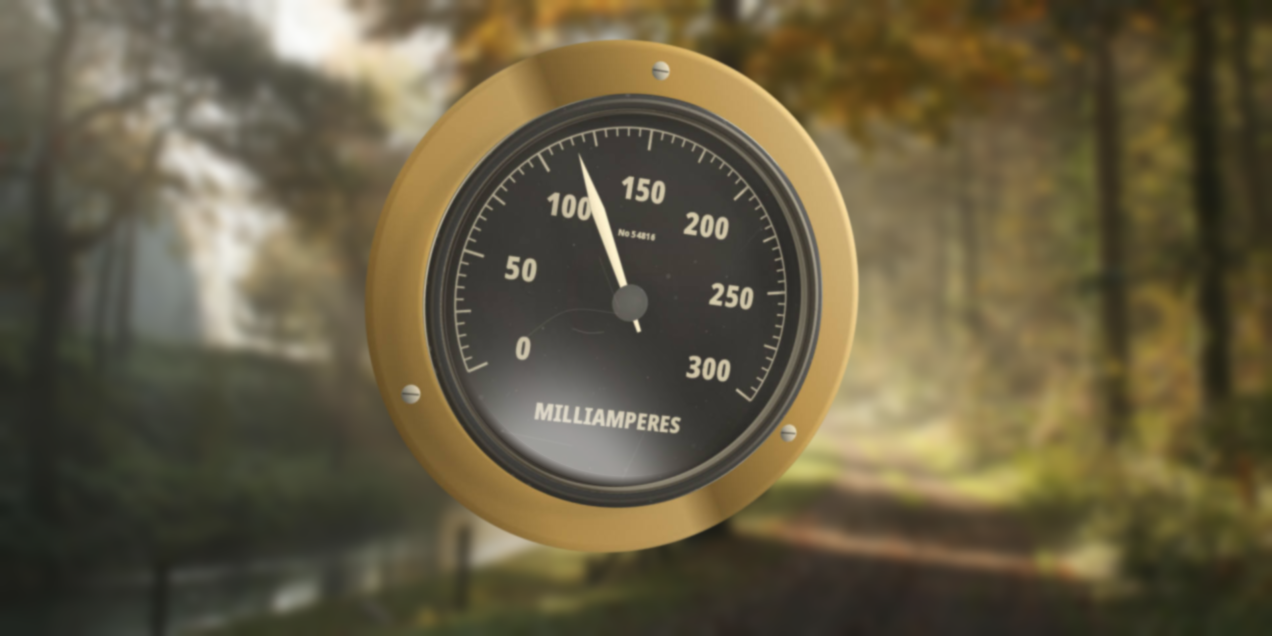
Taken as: 115 mA
